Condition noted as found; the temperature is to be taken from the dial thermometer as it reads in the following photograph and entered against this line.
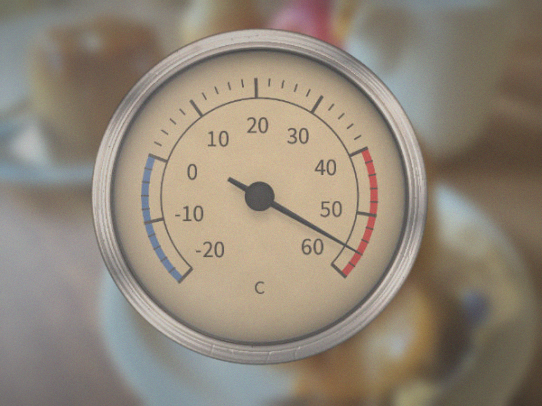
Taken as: 56 °C
